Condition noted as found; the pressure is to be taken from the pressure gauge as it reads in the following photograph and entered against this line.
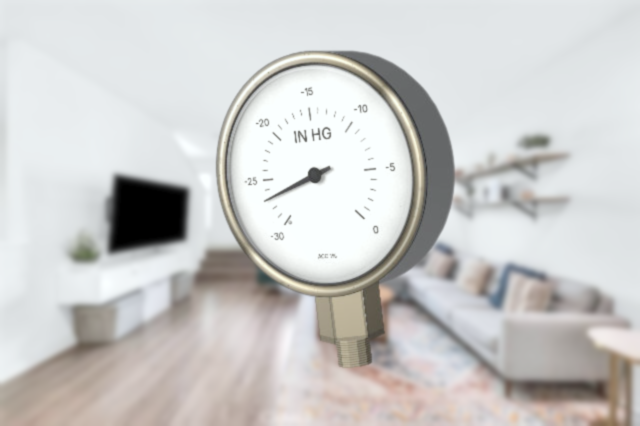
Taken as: -27 inHg
